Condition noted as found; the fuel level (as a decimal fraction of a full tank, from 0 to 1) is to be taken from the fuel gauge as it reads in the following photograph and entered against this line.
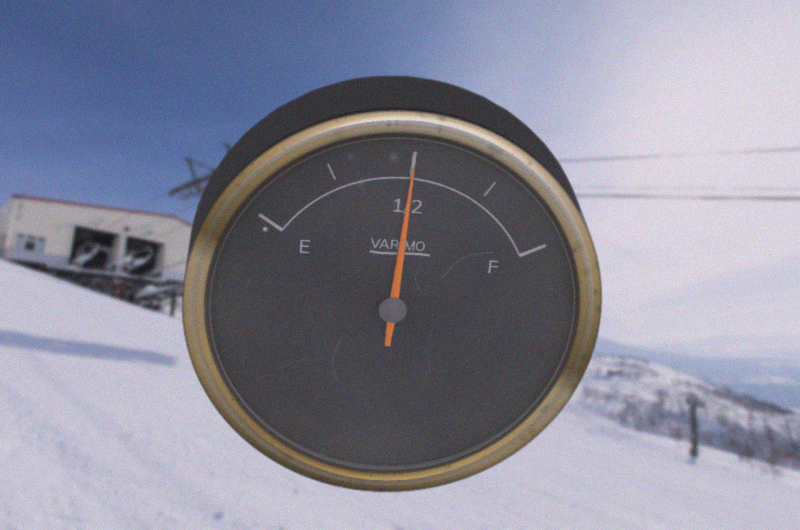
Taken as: 0.5
